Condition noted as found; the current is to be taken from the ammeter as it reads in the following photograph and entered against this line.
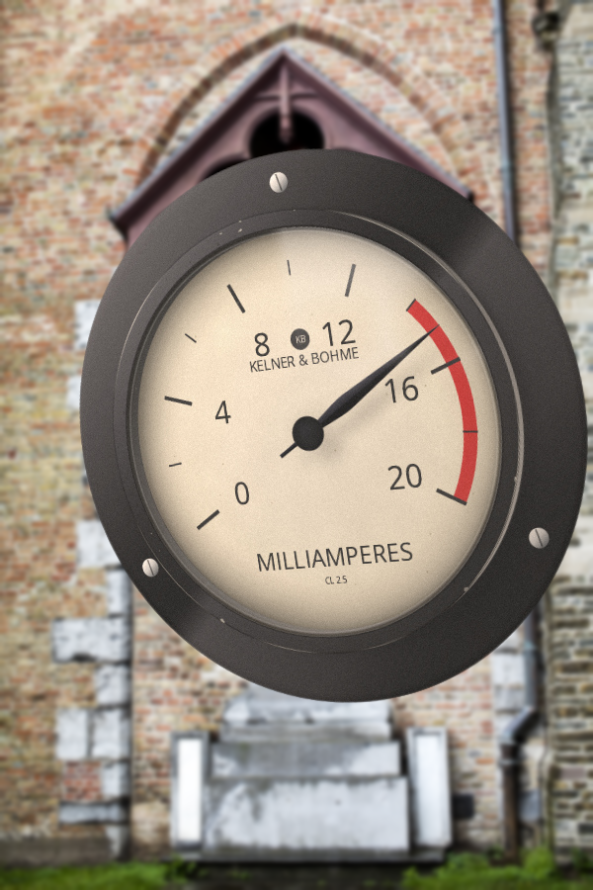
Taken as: 15 mA
